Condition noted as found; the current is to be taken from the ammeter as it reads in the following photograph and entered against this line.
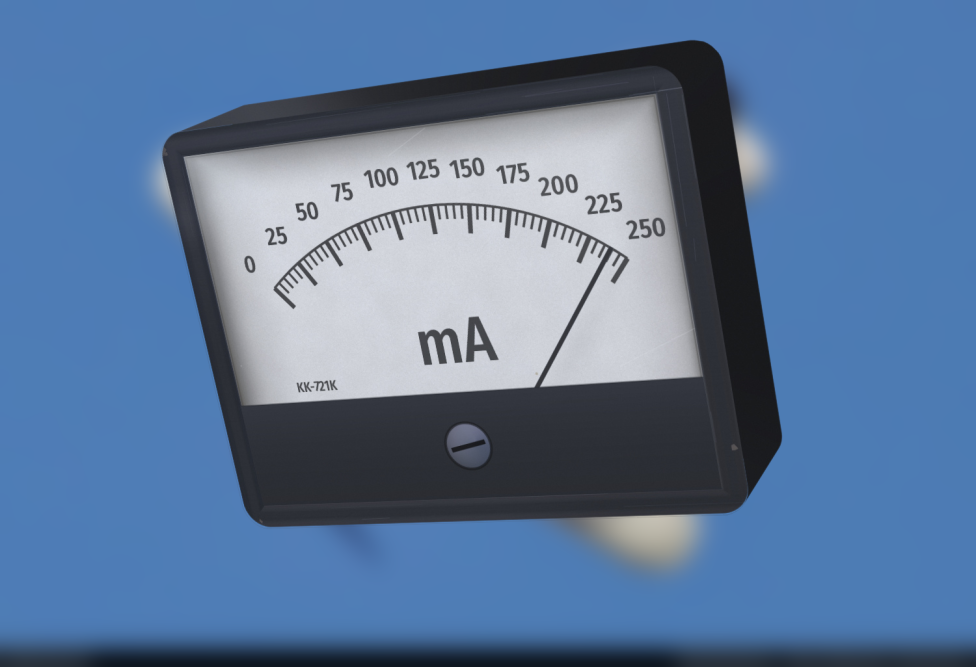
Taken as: 240 mA
